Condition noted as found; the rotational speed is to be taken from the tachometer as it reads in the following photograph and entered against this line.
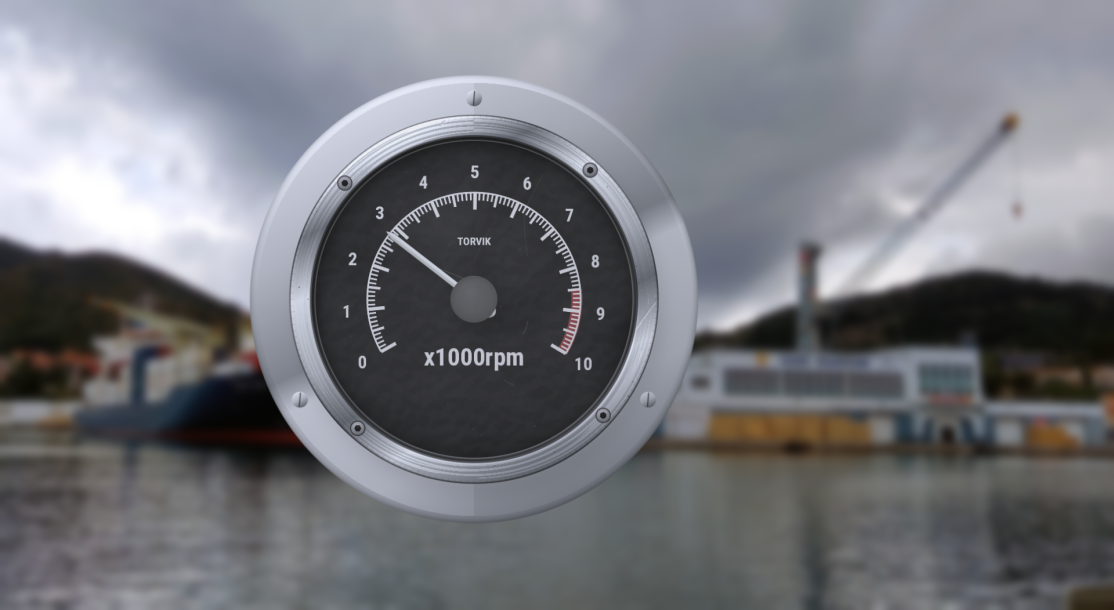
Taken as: 2800 rpm
